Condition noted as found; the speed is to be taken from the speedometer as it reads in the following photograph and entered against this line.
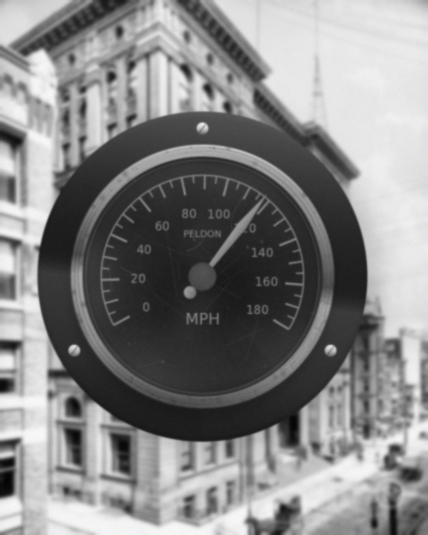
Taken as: 117.5 mph
